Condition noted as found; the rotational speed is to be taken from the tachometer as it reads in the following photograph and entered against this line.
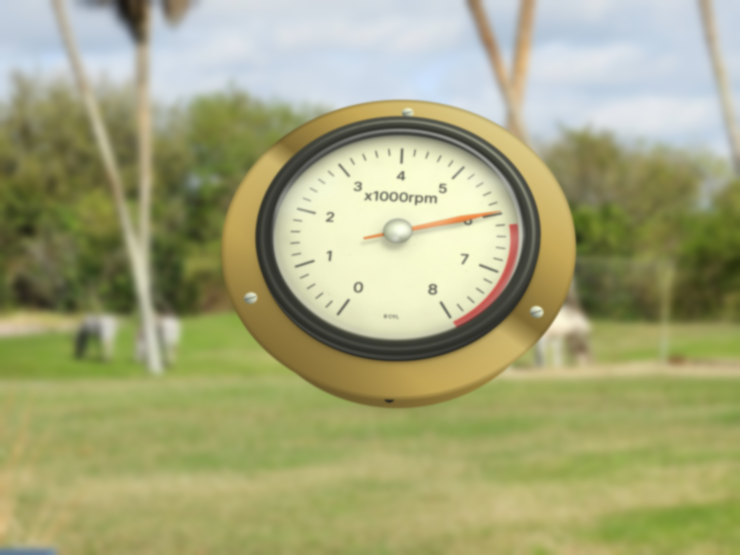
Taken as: 6000 rpm
